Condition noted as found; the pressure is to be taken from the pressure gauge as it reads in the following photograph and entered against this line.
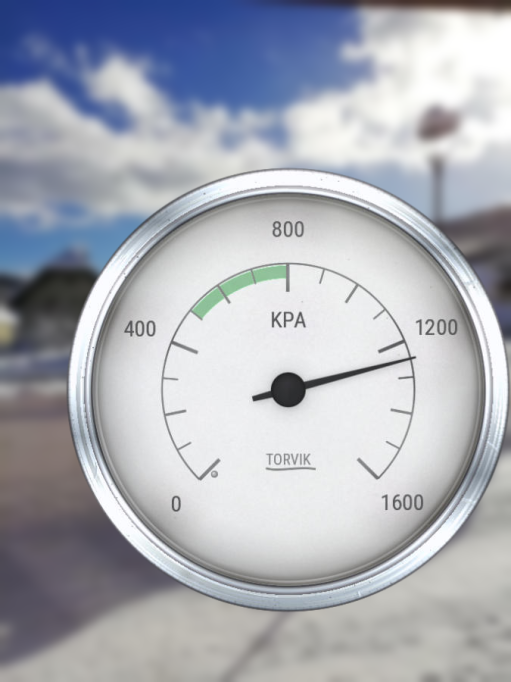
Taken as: 1250 kPa
